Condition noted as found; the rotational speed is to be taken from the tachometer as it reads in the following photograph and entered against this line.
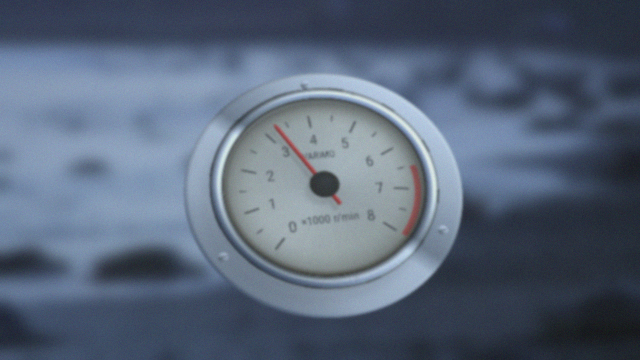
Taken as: 3250 rpm
